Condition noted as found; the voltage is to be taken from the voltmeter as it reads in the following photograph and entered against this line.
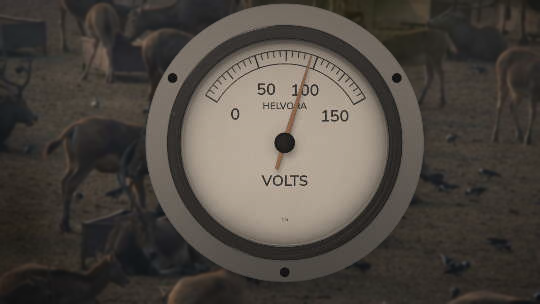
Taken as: 95 V
